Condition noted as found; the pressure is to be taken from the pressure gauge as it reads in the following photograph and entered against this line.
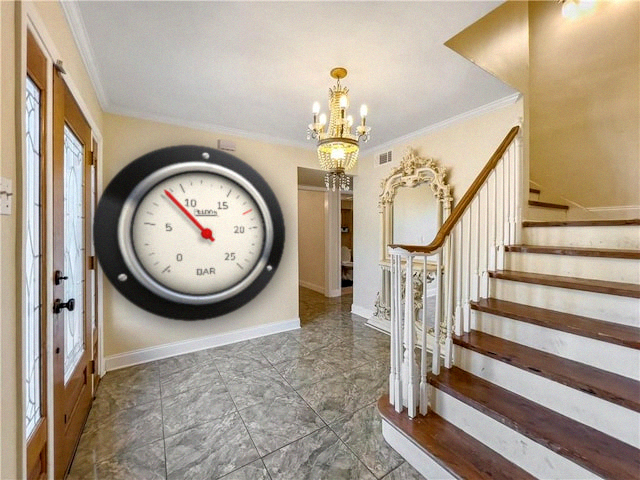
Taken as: 8.5 bar
